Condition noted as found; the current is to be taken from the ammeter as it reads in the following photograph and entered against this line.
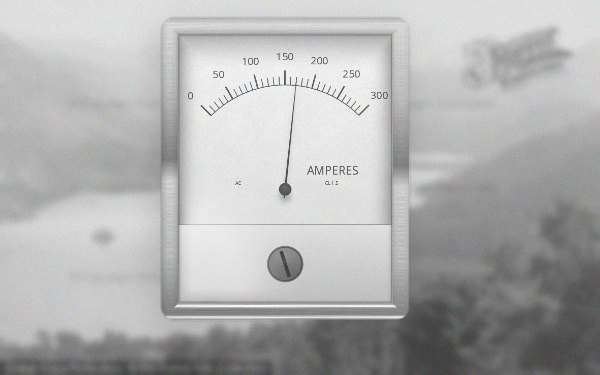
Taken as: 170 A
